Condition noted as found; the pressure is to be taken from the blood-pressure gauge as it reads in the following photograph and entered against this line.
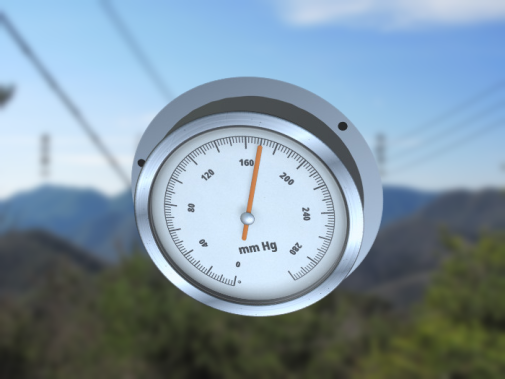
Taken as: 170 mmHg
